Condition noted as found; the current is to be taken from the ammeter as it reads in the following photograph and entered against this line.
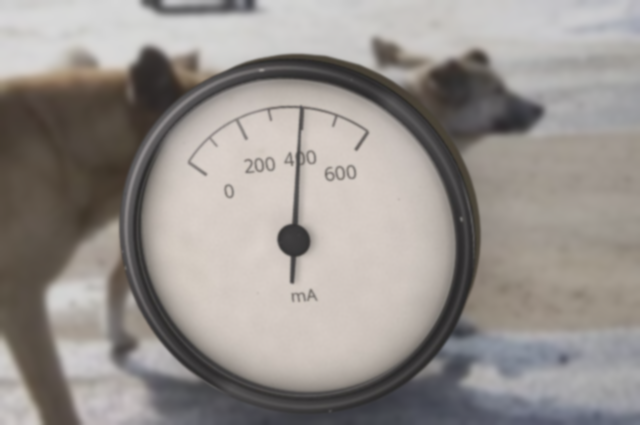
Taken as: 400 mA
